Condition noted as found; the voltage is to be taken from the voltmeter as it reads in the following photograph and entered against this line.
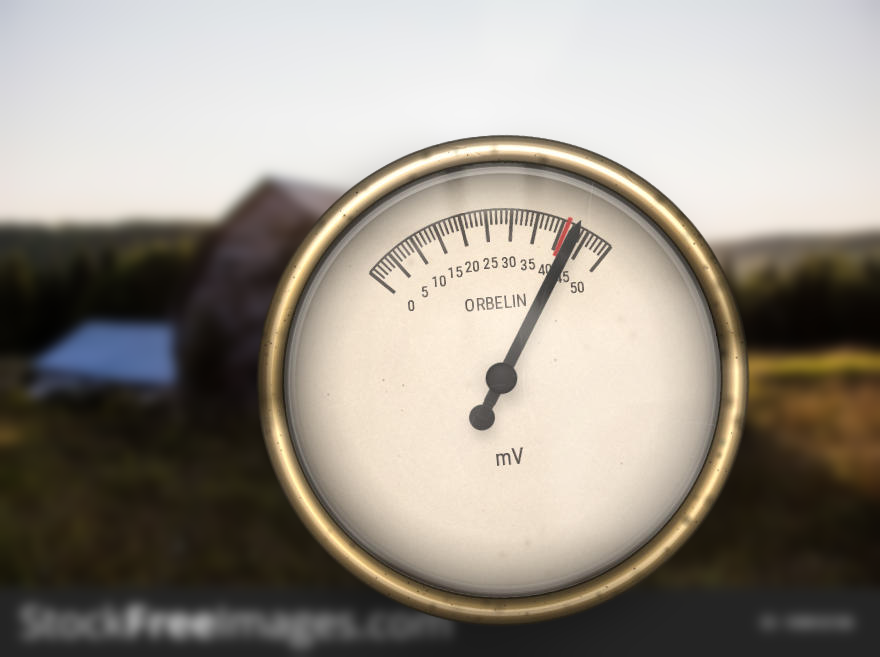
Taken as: 43 mV
